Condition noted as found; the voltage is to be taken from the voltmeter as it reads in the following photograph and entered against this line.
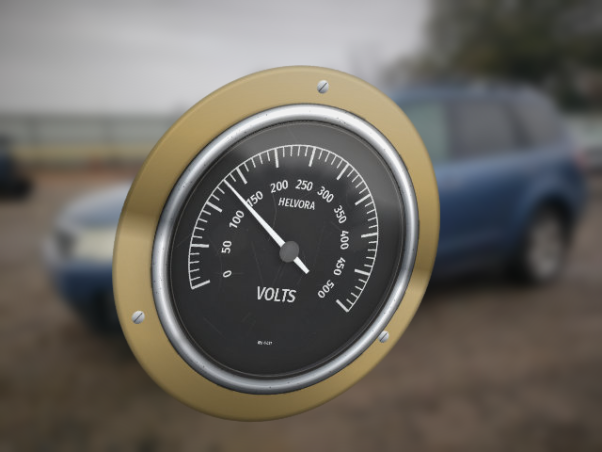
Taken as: 130 V
